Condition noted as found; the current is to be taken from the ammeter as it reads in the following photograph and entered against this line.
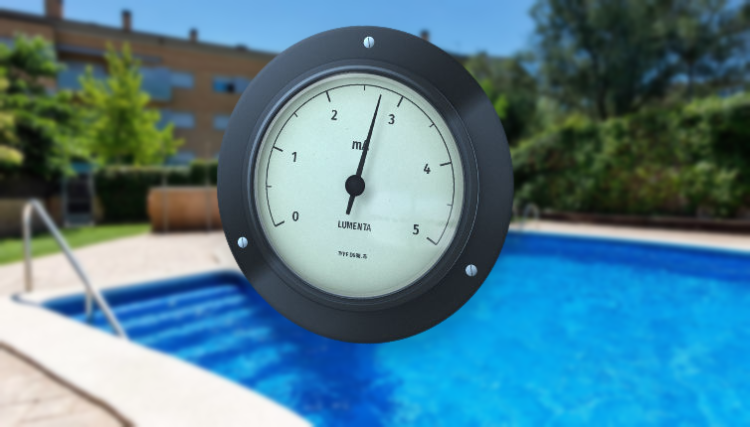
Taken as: 2.75 mA
